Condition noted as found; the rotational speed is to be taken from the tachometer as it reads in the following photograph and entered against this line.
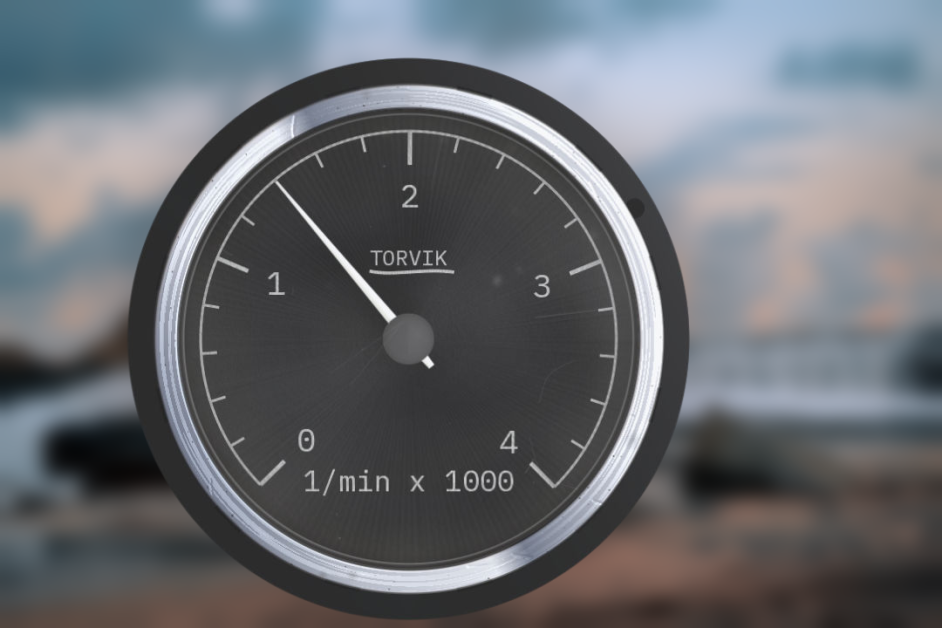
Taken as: 1400 rpm
